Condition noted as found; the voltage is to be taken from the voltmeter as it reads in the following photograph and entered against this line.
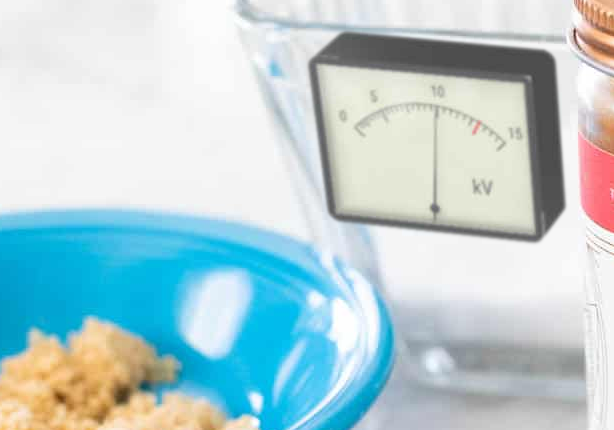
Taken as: 10 kV
